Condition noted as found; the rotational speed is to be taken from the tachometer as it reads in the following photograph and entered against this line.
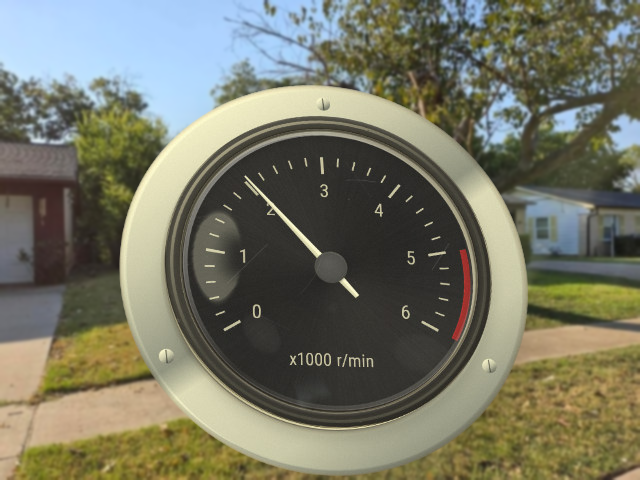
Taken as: 2000 rpm
